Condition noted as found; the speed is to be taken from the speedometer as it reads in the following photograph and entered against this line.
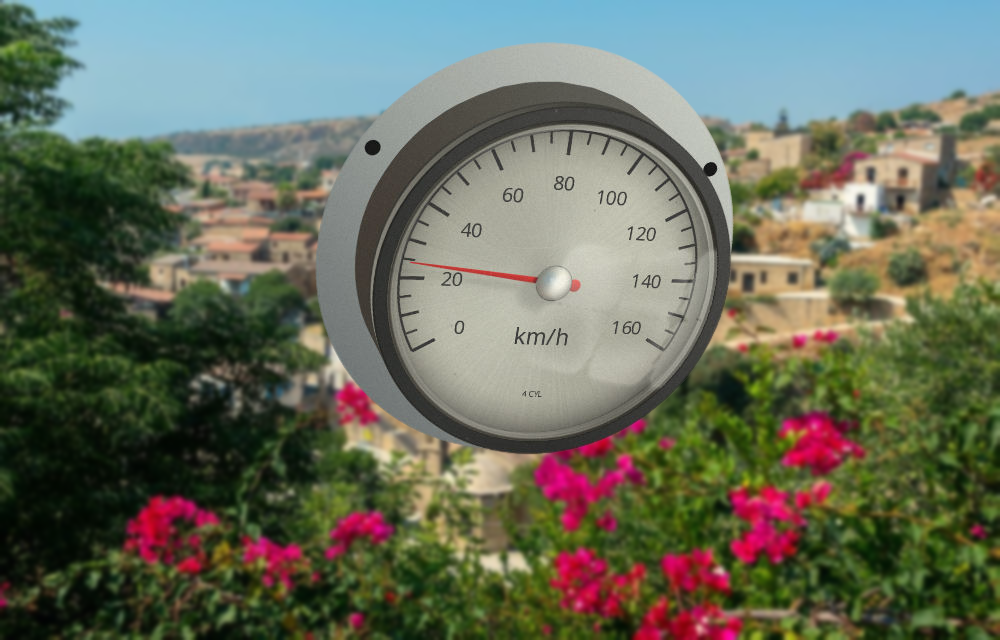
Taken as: 25 km/h
